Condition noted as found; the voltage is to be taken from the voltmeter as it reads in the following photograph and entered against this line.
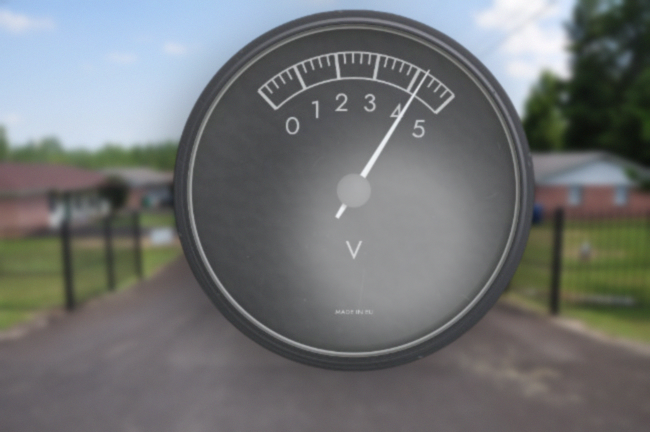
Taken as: 4.2 V
